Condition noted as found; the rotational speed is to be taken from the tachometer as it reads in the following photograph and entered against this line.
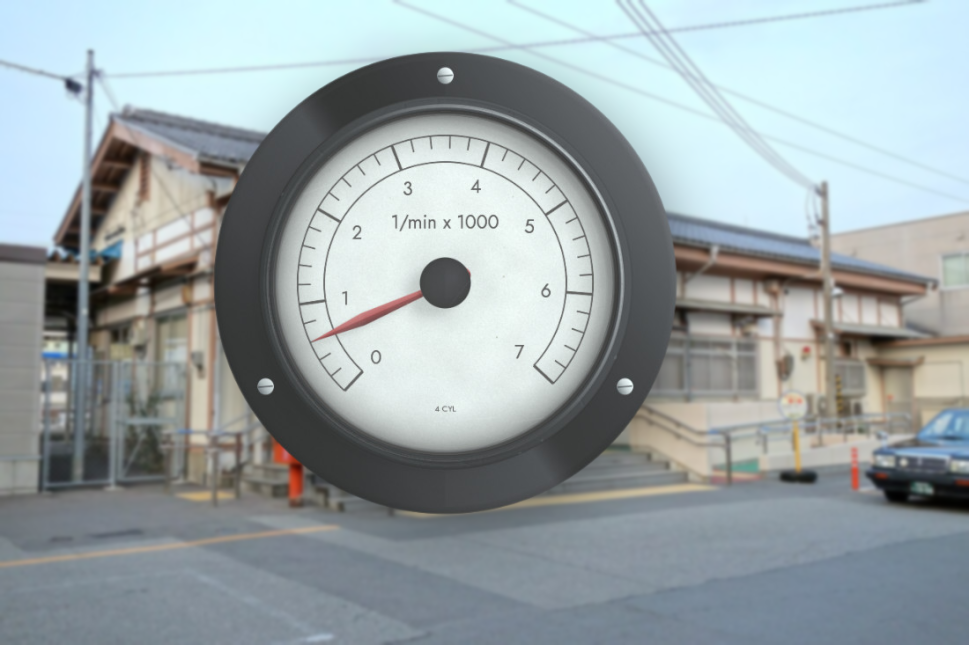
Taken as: 600 rpm
